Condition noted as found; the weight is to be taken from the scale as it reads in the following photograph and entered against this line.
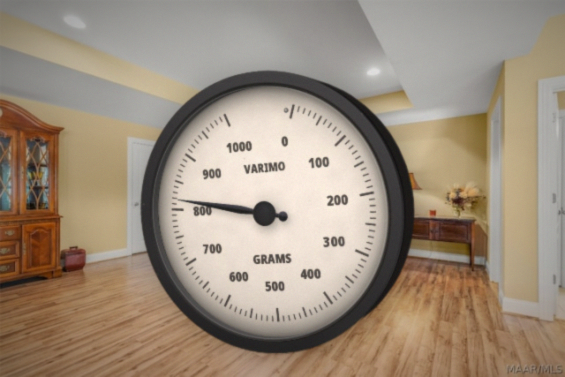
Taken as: 820 g
